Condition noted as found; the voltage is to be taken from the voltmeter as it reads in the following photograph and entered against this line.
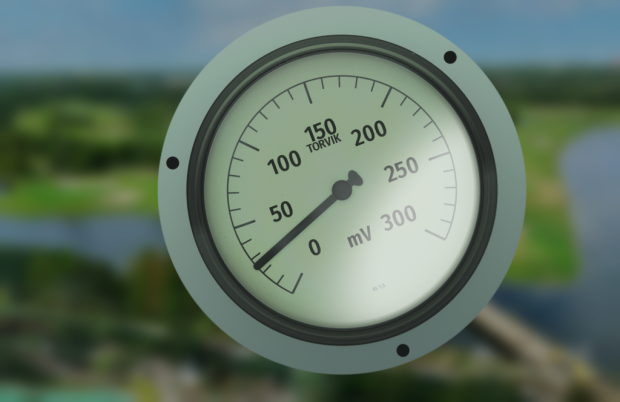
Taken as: 25 mV
